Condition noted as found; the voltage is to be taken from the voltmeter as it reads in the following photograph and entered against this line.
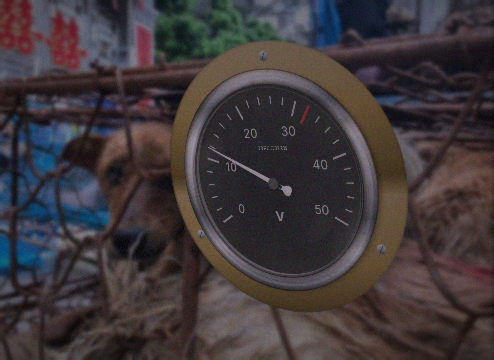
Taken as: 12 V
